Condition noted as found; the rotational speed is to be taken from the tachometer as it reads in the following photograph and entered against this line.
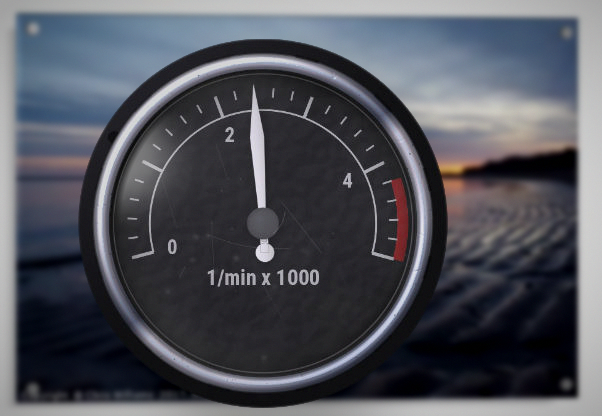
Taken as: 2400 rpm
